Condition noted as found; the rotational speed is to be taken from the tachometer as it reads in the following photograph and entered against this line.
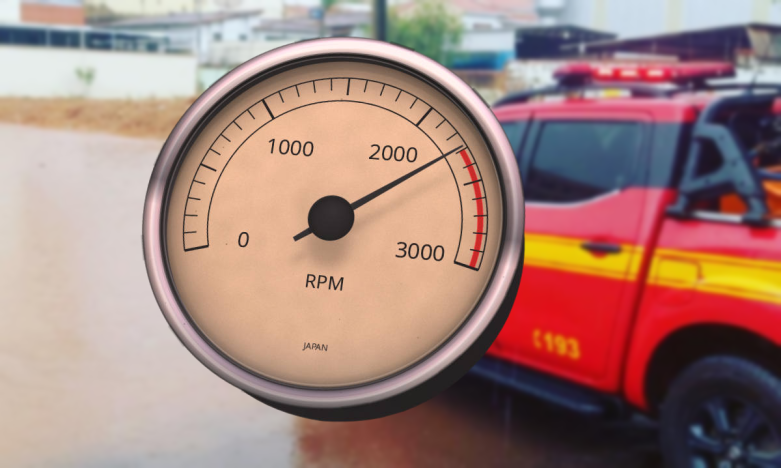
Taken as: 2300 rpm
